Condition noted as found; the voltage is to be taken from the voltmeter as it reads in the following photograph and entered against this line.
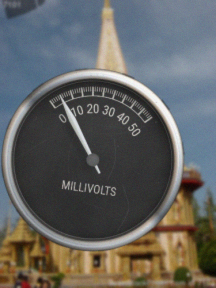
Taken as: 5 mV
